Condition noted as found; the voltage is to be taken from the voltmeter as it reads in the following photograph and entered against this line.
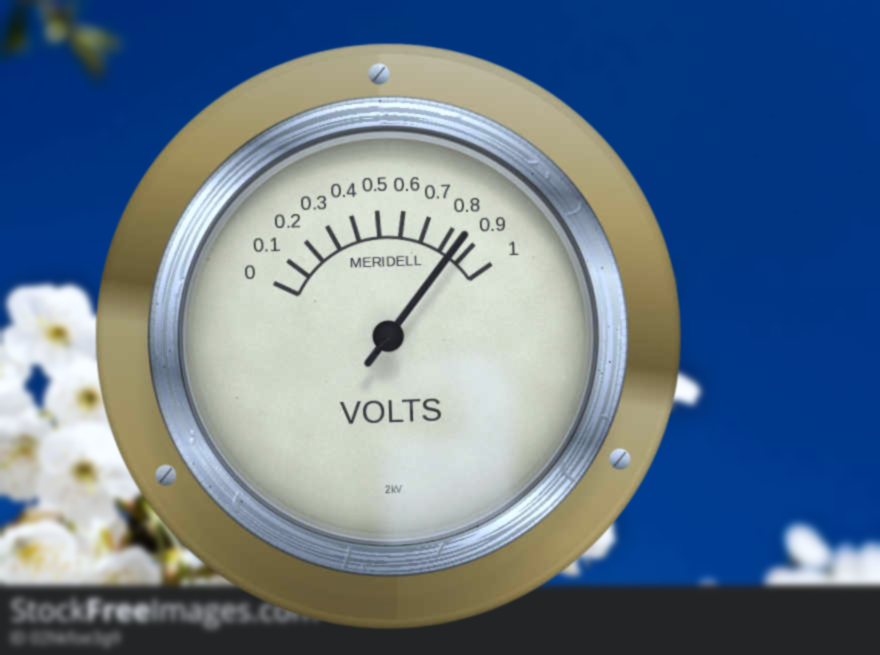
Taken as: 0.85 V
